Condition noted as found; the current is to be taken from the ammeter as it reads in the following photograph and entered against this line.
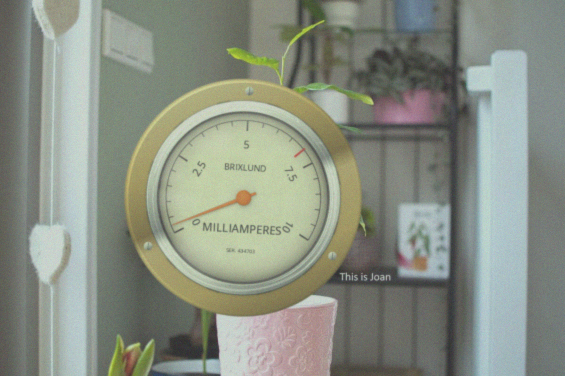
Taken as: 0.25 mA
